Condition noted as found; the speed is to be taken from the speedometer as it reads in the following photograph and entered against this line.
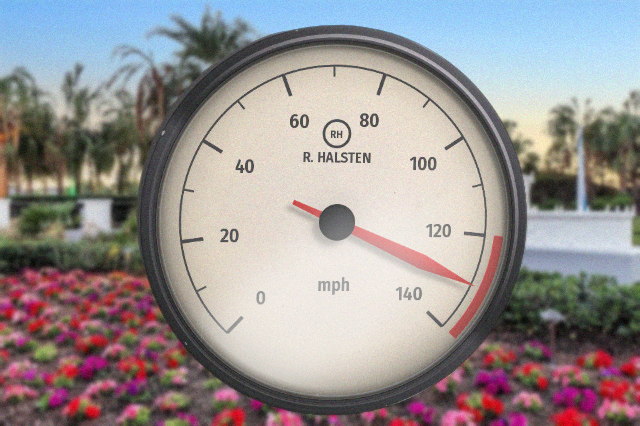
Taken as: 130 mph
